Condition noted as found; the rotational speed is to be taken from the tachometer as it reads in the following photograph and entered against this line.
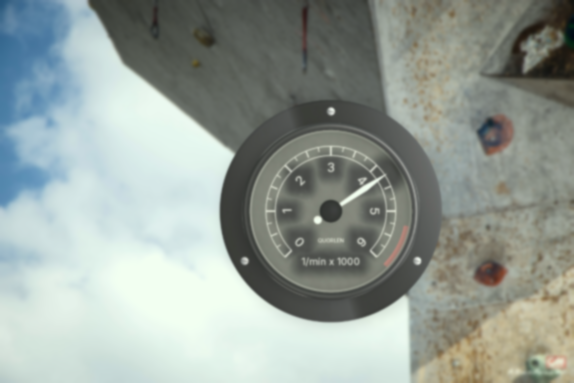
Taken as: 4250 rpm
